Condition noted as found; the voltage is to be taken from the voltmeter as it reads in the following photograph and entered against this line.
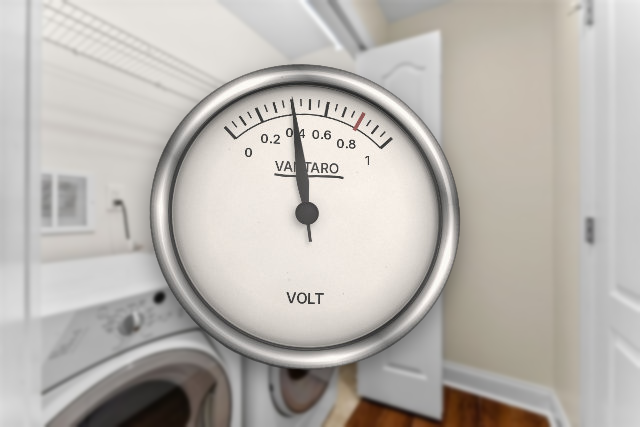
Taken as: 0.4 V
